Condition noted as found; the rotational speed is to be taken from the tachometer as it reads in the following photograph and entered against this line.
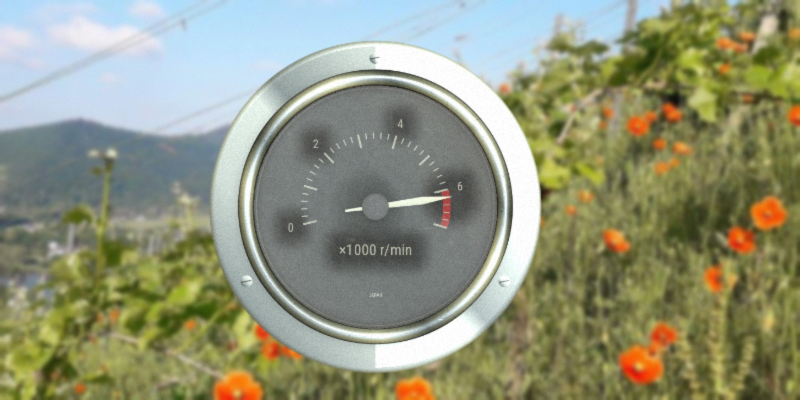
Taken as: 6200 rpm
